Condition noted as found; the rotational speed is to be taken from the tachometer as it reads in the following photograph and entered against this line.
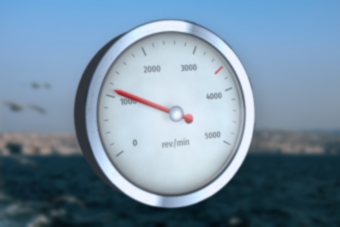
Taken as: 1100 rpm
